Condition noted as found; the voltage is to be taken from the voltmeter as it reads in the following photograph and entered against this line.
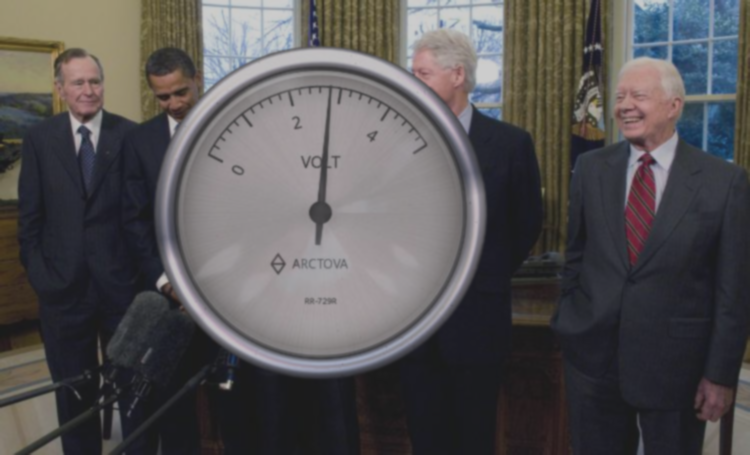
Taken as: 2.8 V
